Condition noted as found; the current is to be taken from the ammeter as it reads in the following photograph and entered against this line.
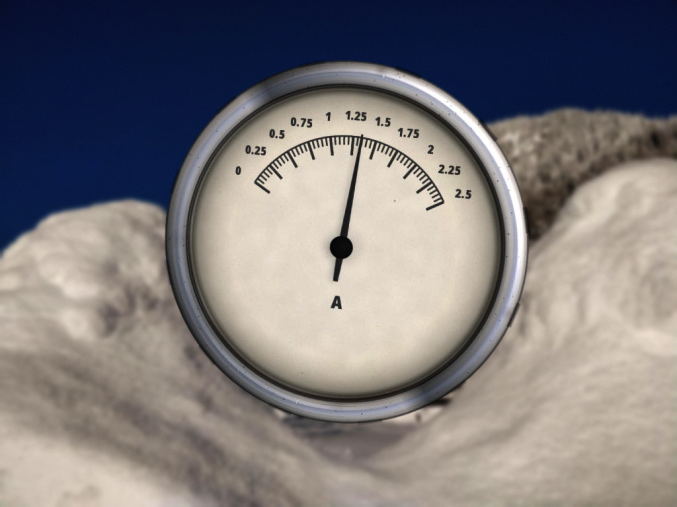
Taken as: 1.35 A
